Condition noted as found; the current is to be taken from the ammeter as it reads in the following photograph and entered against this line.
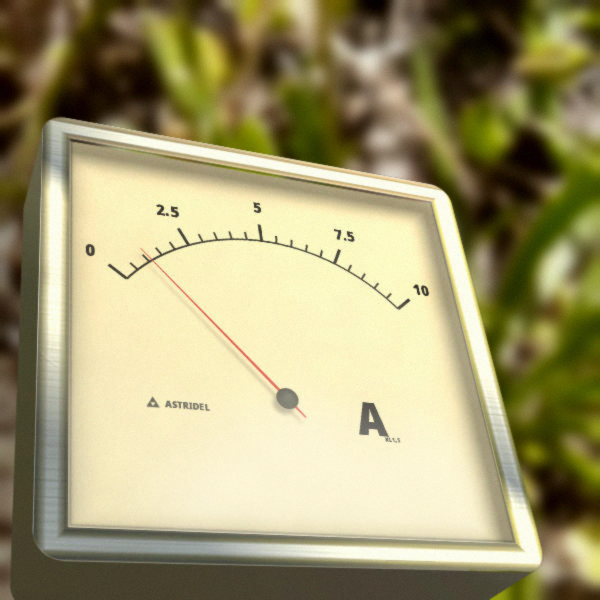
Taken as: 1 A
